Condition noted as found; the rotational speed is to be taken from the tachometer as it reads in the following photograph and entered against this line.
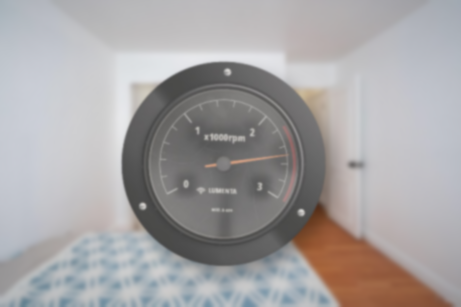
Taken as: 2500 rpm
